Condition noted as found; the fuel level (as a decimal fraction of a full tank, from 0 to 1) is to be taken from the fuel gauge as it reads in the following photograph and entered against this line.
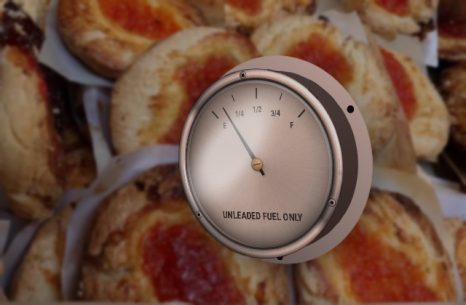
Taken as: 0.125
